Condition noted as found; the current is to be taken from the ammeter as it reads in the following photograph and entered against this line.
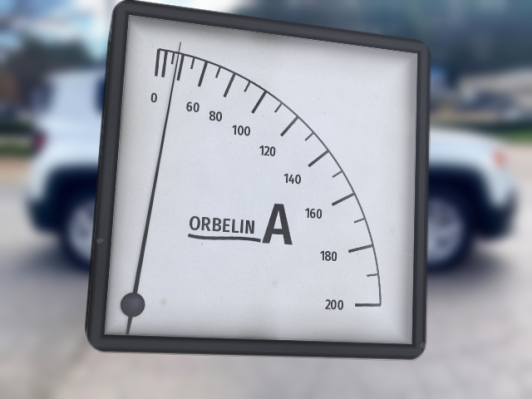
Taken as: 35 A
